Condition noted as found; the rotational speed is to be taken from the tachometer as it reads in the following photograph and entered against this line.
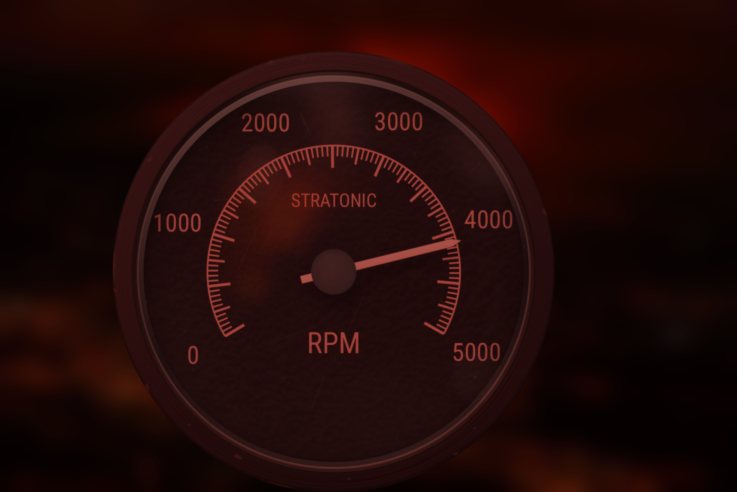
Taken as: 4100 rpm
